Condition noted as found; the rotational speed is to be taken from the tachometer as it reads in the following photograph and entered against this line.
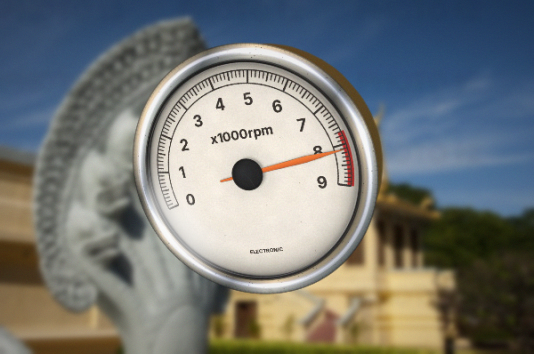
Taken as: 8100 rpm
